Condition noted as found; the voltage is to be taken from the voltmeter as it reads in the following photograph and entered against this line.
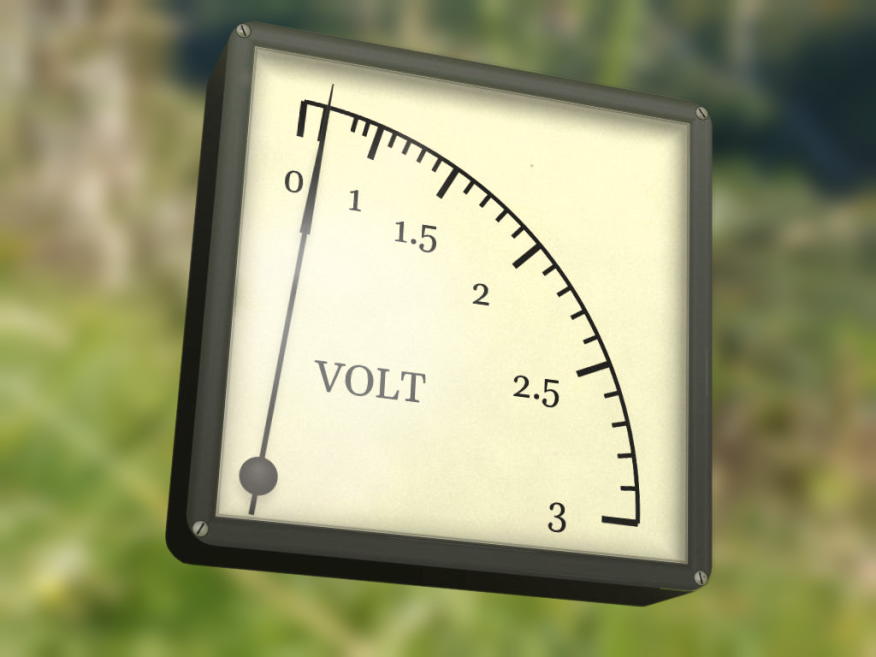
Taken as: 0.5 V
